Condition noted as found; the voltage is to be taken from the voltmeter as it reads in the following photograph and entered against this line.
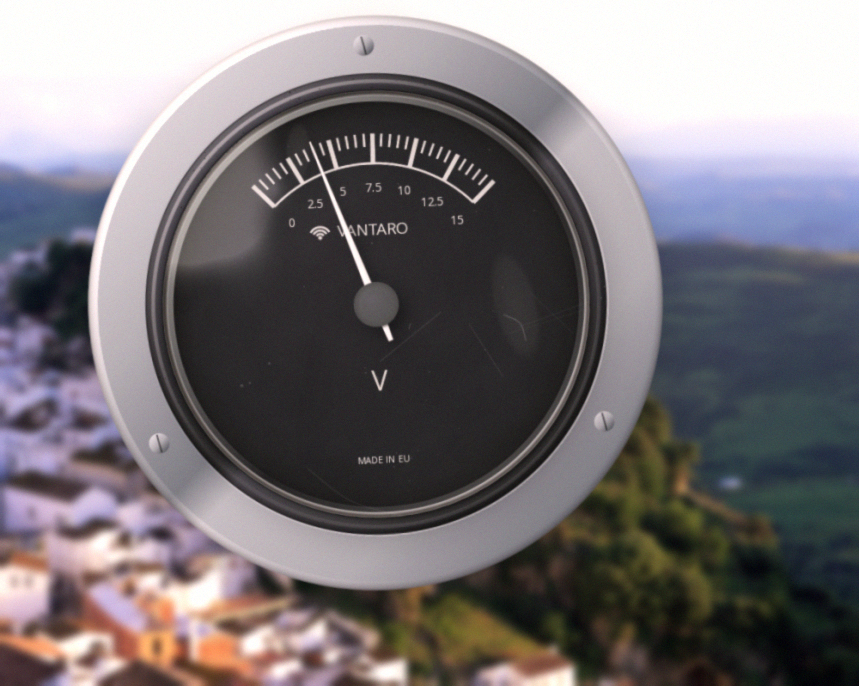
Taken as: 4 V
